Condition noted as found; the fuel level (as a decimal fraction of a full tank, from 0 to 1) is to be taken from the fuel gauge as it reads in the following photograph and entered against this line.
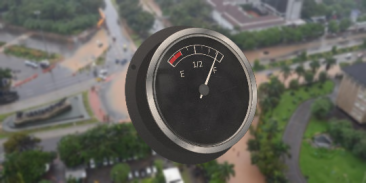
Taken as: 0.875
